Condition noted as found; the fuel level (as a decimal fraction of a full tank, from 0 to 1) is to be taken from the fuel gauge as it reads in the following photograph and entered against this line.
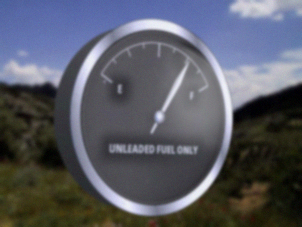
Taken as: 0.75
